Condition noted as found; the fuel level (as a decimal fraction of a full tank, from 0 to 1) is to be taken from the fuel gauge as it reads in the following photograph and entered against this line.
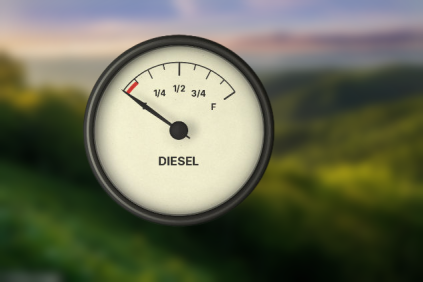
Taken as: 0
